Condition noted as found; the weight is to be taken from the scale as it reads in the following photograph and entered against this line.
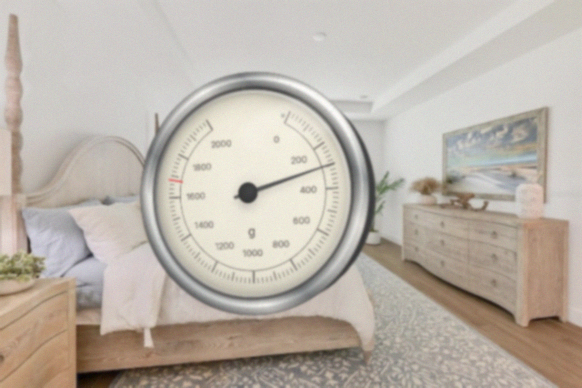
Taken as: 300 g
